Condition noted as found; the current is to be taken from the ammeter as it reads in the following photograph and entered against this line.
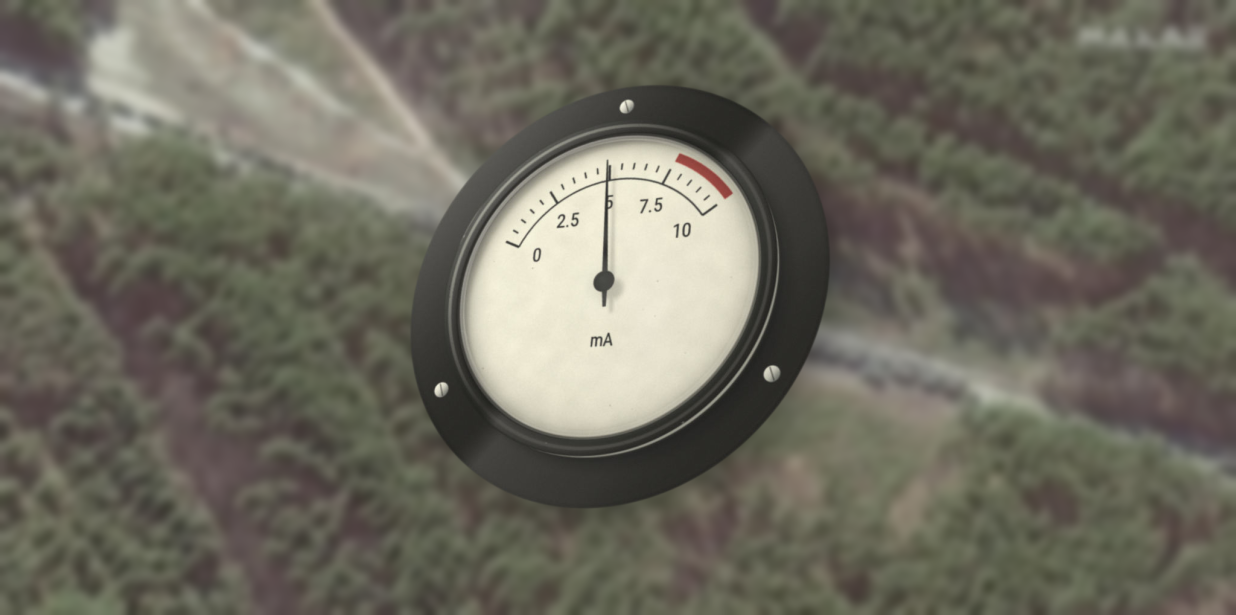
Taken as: 5 mA
